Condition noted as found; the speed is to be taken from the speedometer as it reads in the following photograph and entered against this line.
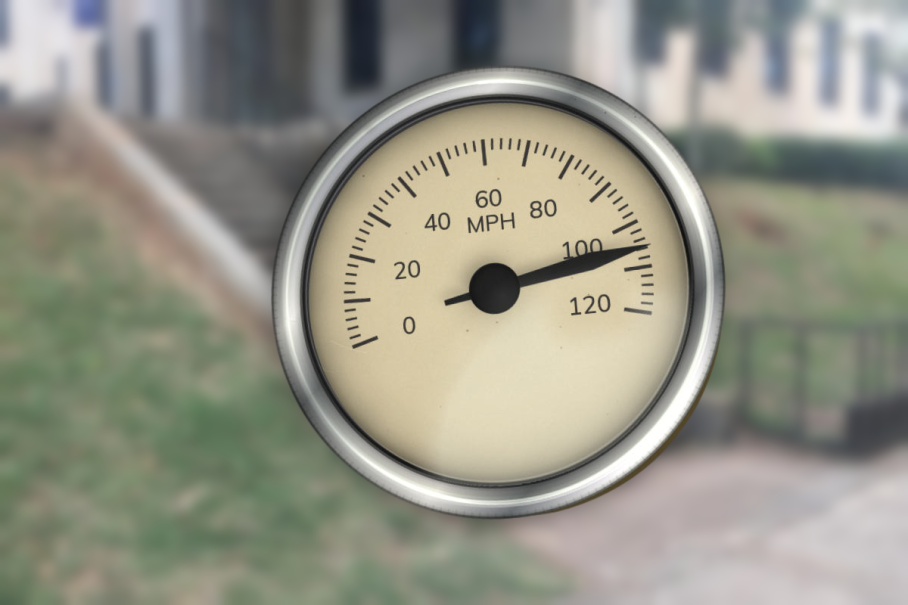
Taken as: 106 mph
